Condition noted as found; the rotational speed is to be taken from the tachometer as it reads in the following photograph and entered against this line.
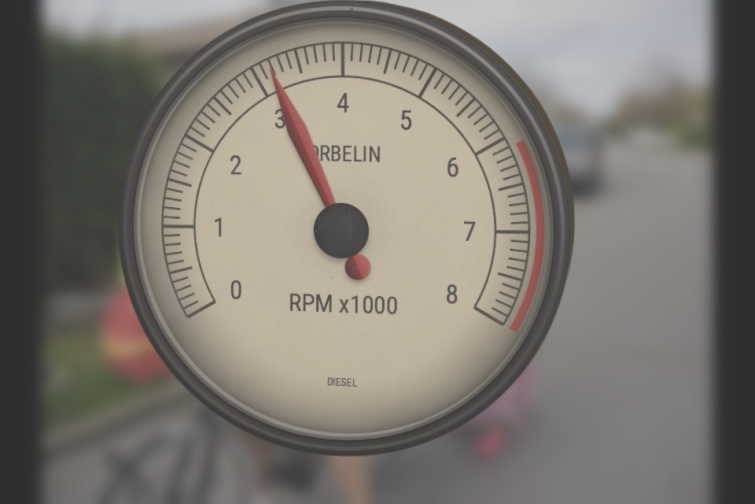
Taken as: 3200 rpm
